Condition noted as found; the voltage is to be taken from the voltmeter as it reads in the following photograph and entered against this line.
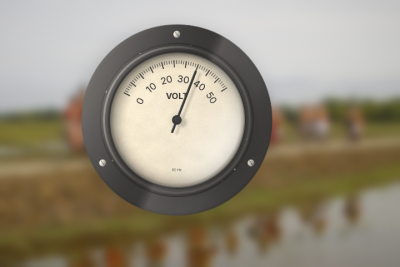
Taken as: 35 V
